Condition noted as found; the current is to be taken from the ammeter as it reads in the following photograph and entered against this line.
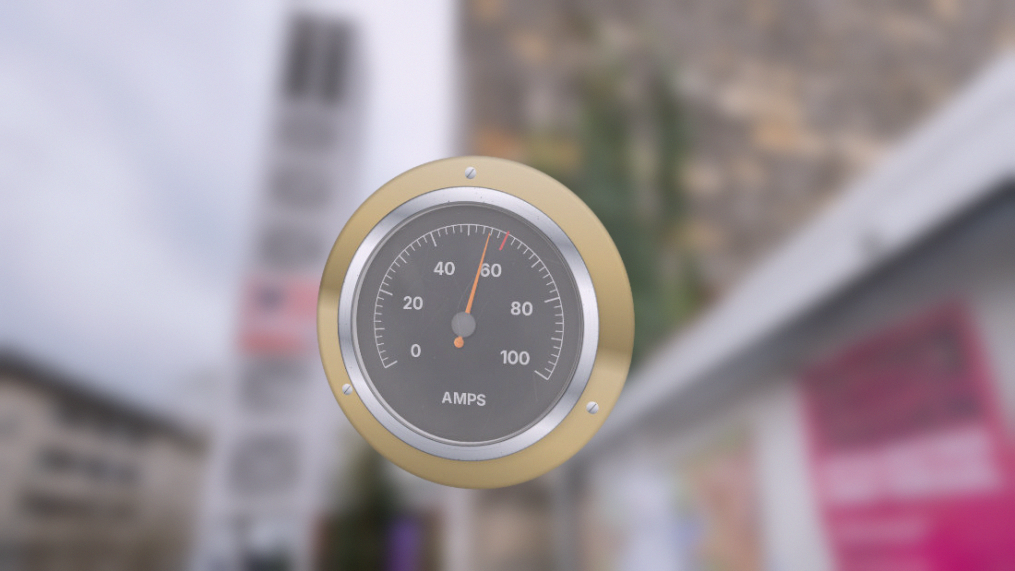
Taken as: 56 A
